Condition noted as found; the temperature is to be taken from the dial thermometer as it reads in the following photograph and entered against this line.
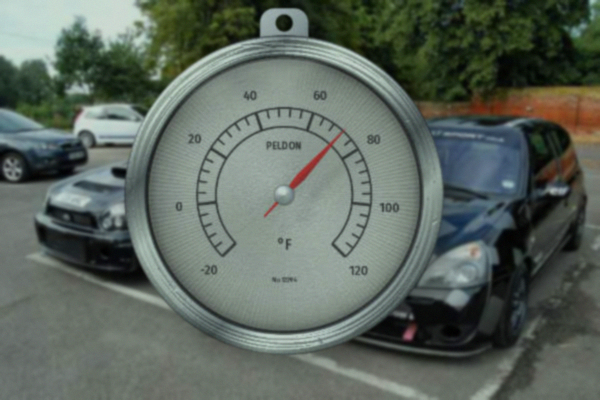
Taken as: 72 °F
